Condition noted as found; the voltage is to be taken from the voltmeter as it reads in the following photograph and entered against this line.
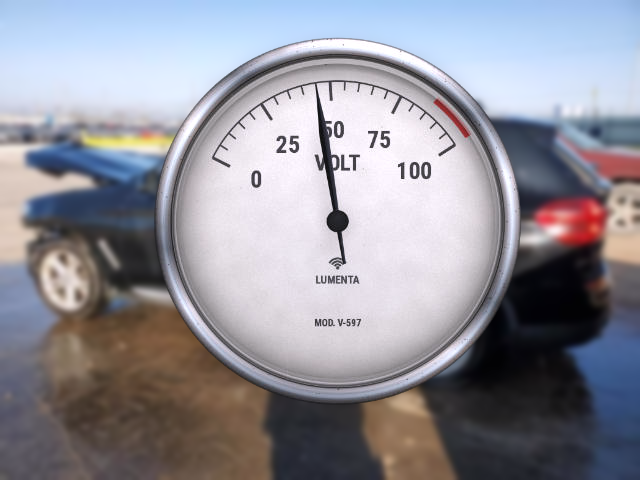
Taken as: 45 V
